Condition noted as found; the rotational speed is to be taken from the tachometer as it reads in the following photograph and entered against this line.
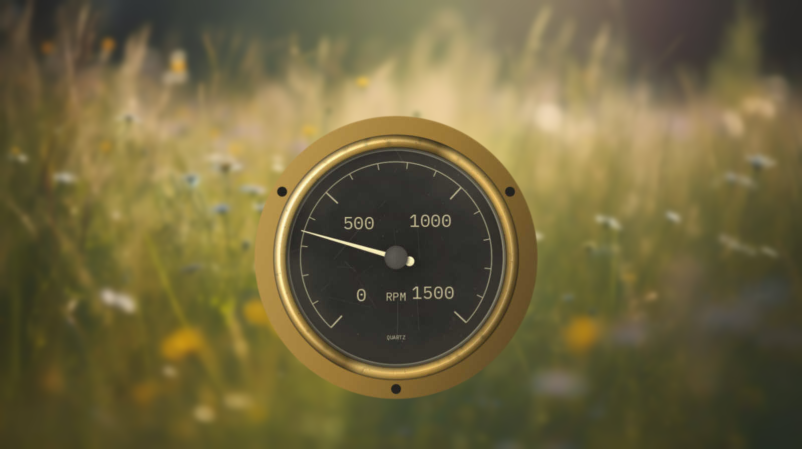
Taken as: 350 rpm
